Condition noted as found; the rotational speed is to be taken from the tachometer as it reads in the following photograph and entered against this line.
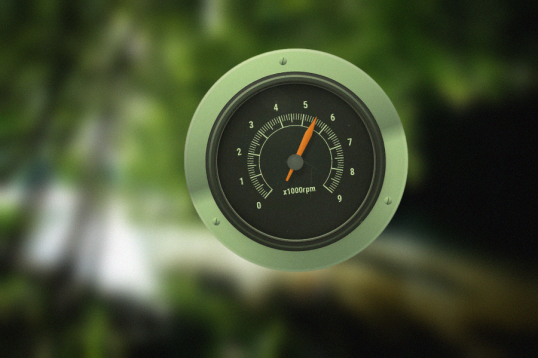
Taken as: 5500 rpm
